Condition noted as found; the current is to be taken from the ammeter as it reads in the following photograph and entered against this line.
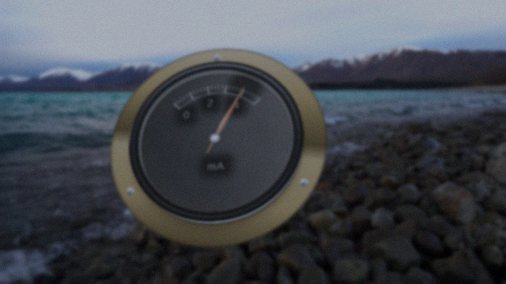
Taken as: 4 mA
